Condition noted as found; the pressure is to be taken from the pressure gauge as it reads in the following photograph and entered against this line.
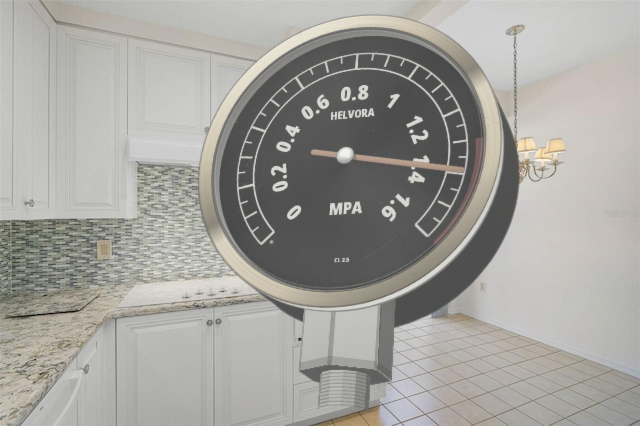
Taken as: 1.4 MPa
